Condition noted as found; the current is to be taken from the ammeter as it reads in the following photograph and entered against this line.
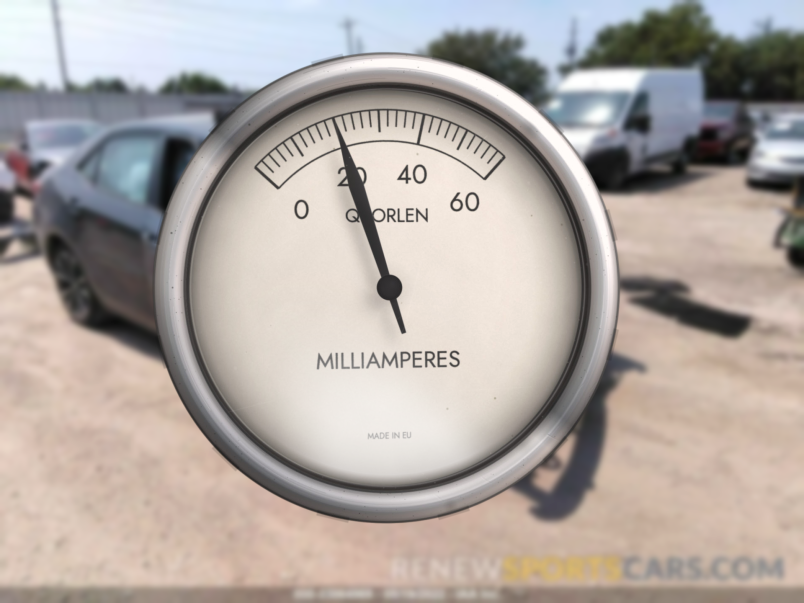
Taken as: 20 mA
